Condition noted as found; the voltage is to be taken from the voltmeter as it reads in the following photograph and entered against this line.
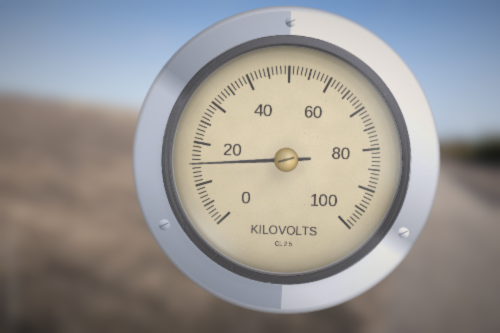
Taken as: 15 kV
